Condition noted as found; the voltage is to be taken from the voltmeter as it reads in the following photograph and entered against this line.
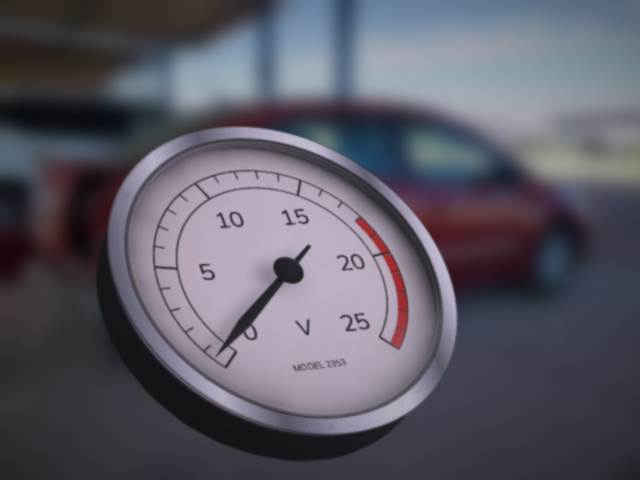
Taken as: 0.5 V
